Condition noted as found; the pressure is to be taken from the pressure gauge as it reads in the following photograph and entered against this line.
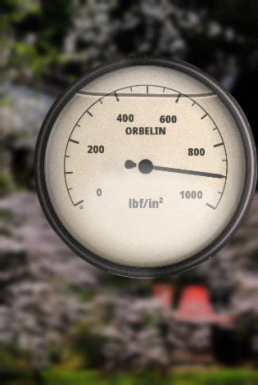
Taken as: 900 psi
